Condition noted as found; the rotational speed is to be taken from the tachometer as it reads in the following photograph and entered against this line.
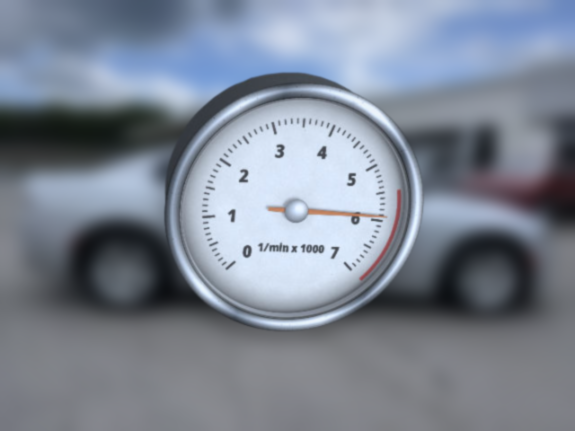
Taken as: 5900 rpm
